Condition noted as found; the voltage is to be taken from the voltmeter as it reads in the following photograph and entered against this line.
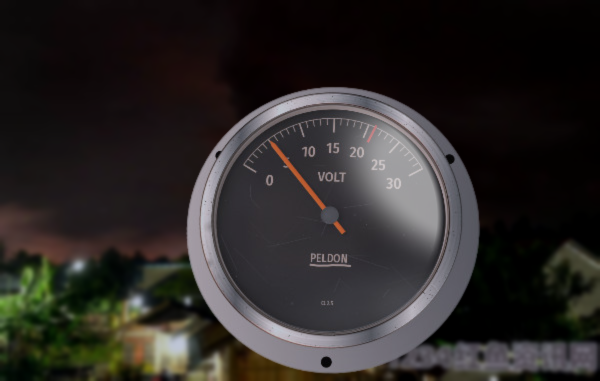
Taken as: 5 V
